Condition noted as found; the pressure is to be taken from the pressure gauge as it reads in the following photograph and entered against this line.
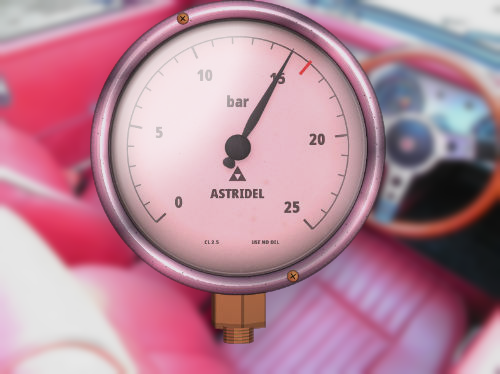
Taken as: 15 bar
